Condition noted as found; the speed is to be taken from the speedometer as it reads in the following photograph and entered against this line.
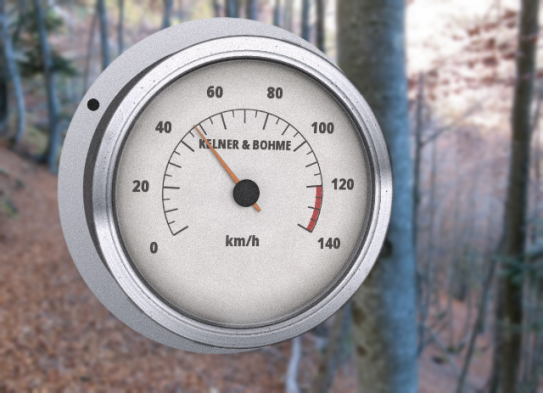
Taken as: 47.5 km/h
